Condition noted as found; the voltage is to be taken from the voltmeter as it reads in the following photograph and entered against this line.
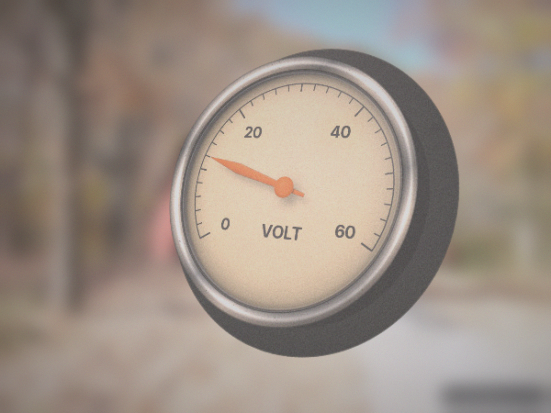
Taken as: 12 V
